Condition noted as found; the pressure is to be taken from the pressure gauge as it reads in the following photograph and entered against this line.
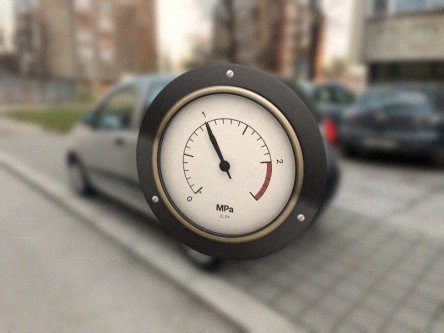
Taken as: 1 MPa
